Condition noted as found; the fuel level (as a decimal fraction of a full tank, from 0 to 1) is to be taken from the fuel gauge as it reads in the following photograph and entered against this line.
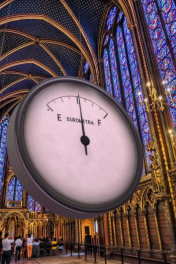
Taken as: 0.5
